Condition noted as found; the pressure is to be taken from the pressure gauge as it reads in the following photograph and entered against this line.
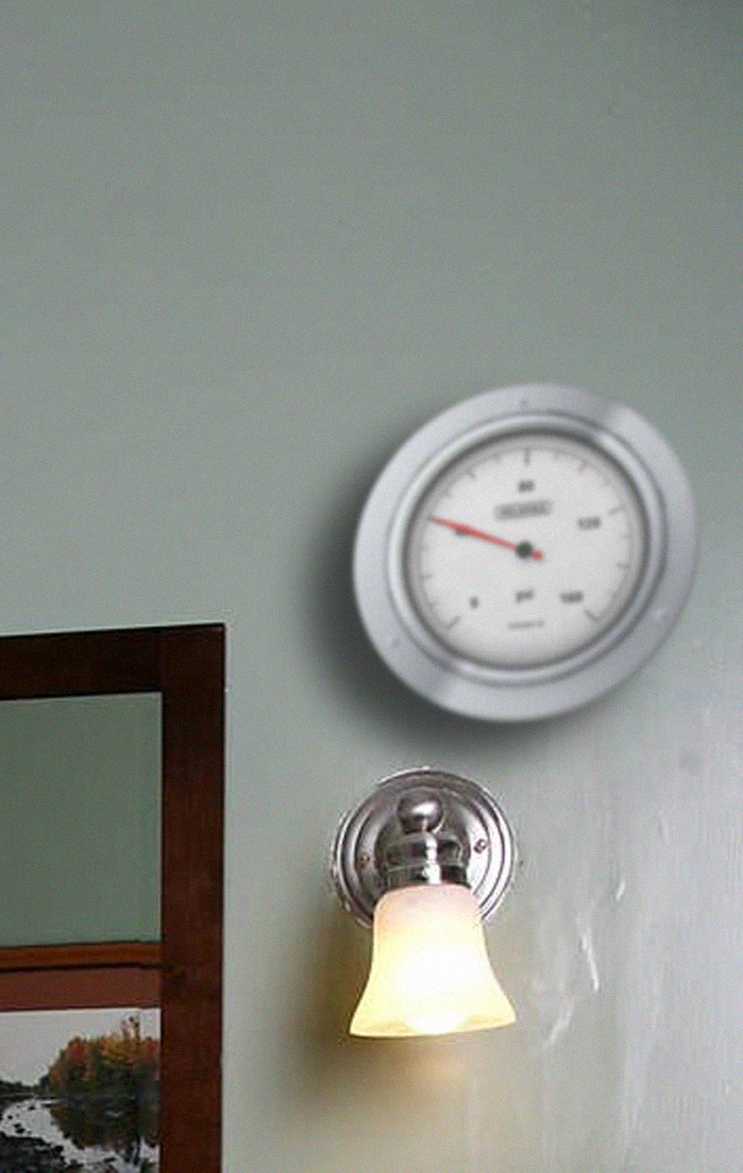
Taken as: 40 psi
